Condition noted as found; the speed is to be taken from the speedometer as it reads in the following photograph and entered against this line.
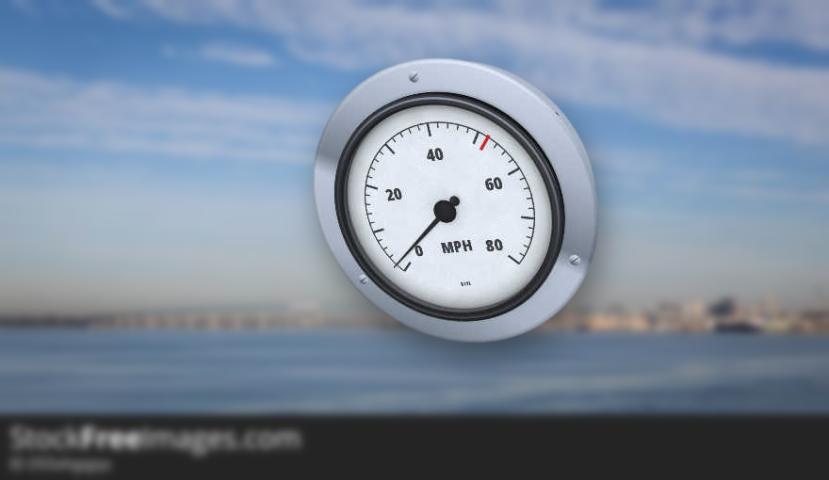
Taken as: 2 mph
